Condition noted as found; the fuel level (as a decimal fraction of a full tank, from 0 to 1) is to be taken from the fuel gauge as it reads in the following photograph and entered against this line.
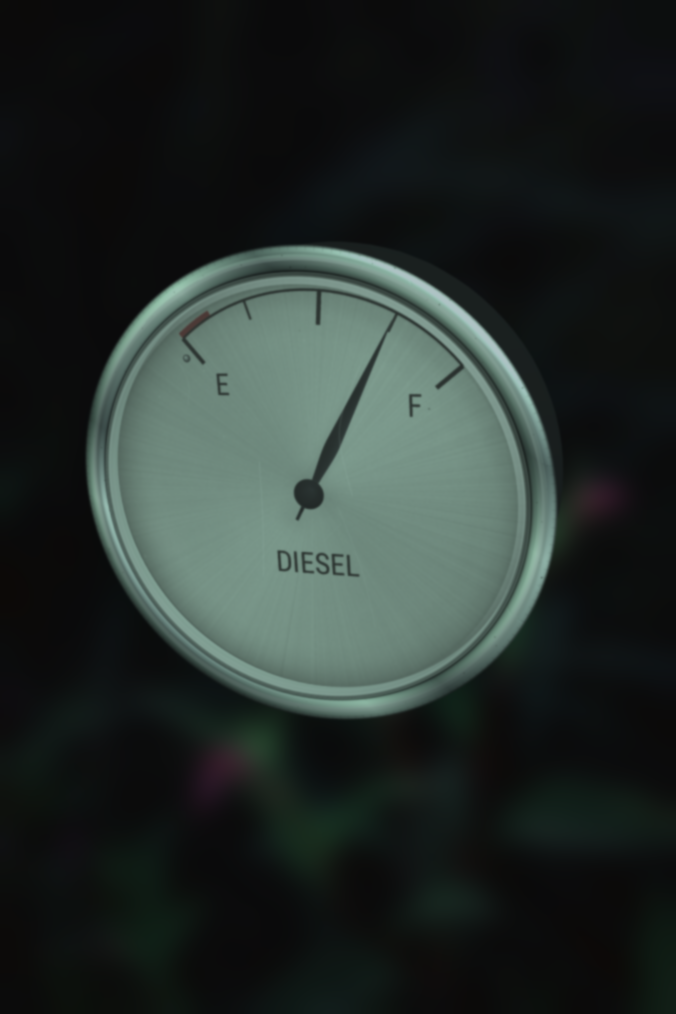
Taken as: 0.75
